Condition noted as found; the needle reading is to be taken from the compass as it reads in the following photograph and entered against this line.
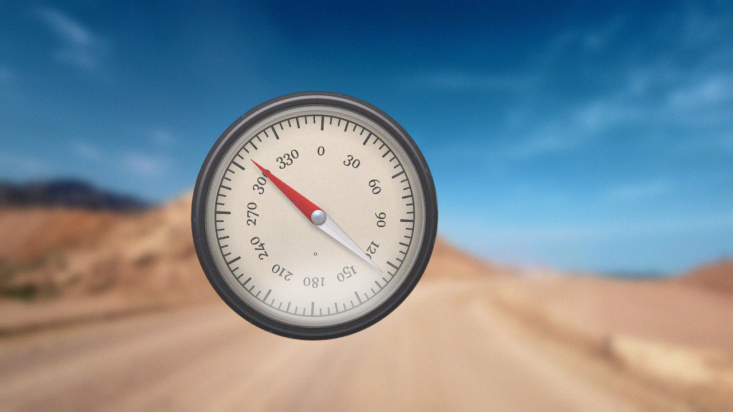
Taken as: 307.5 °
